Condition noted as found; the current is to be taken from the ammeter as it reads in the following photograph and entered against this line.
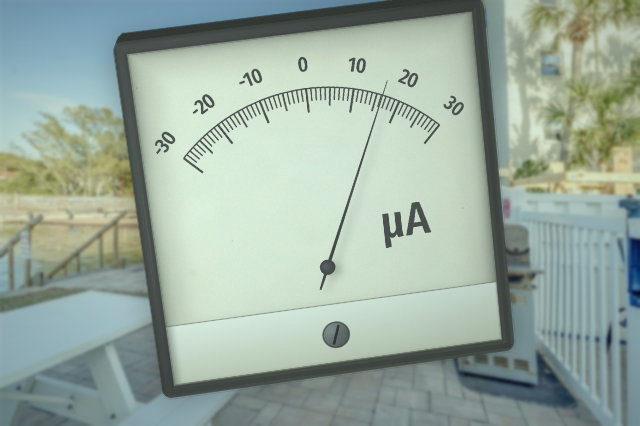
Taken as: 16 µA
